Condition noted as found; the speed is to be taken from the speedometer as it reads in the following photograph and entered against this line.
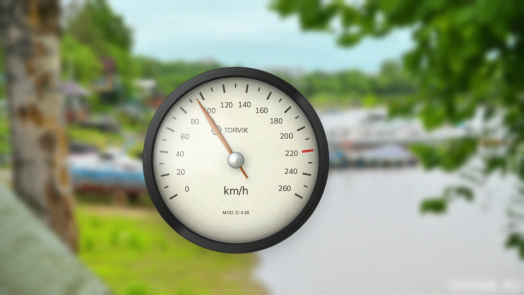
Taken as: 95 km/h
